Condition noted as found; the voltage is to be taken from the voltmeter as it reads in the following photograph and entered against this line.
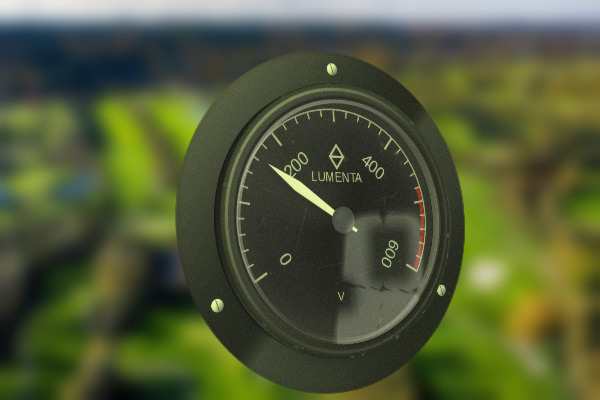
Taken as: 160 V
